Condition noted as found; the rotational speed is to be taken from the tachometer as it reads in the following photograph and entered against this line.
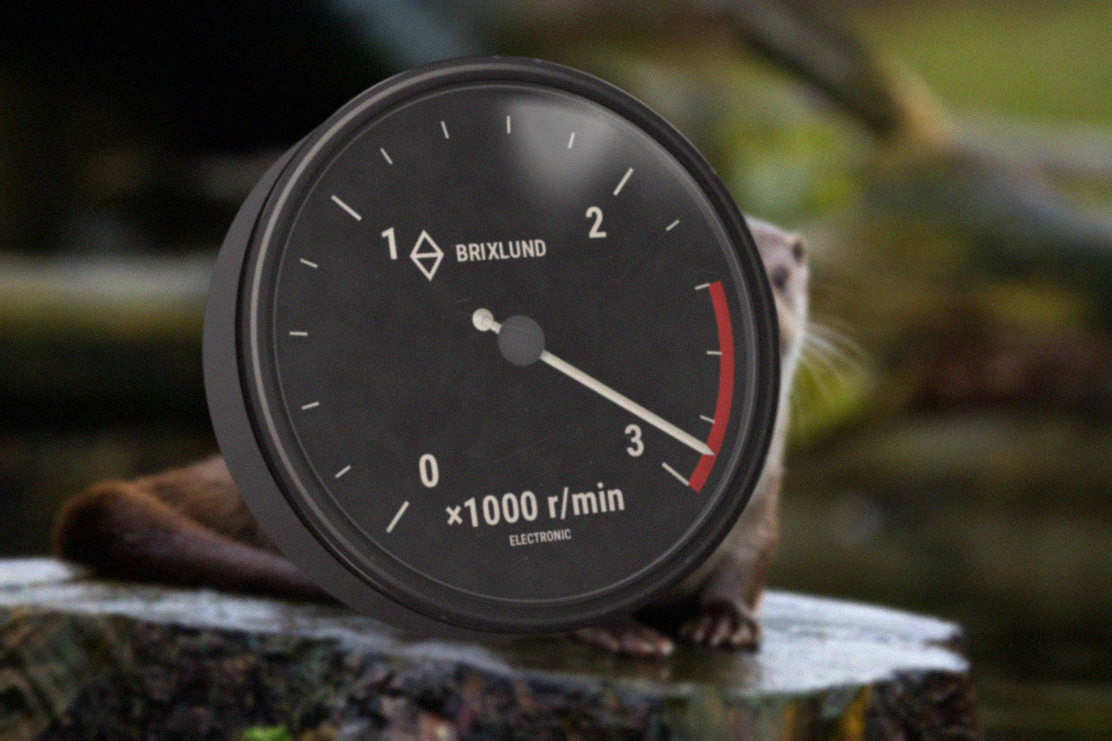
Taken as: 2900 rpm
